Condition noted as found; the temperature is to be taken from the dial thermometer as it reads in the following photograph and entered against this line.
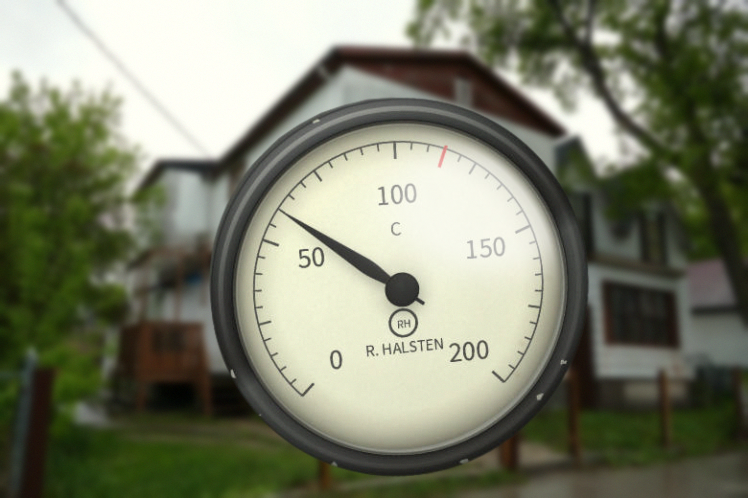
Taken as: 60 °C
